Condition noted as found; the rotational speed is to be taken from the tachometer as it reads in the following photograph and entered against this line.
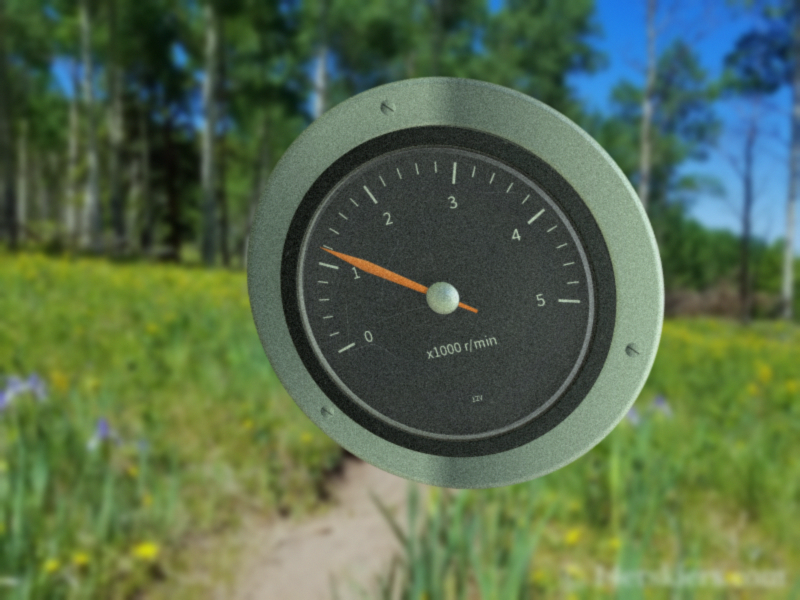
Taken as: 1200 rpm
